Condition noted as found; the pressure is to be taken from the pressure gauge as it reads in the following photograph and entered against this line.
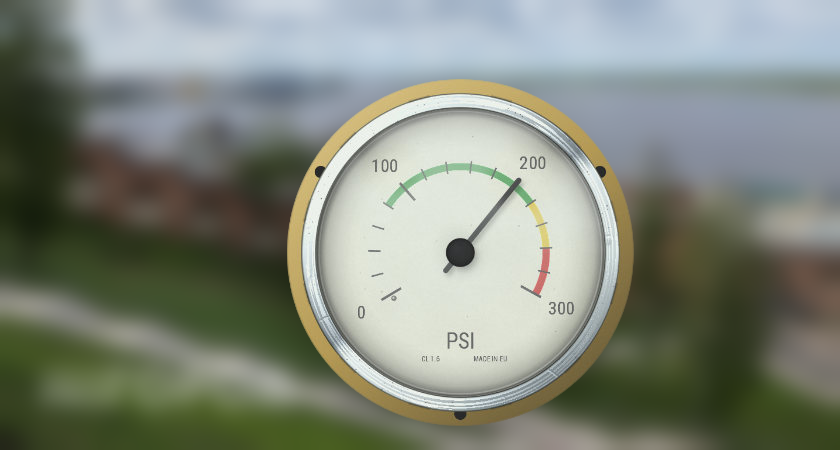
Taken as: 200 psi
